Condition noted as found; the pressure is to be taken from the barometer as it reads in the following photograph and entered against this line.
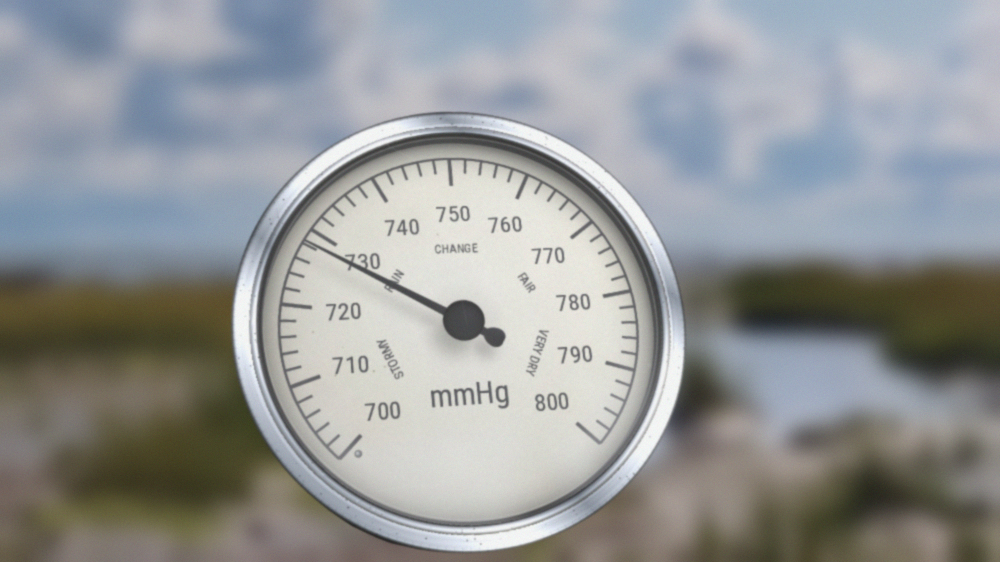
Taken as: 728 mmHg
